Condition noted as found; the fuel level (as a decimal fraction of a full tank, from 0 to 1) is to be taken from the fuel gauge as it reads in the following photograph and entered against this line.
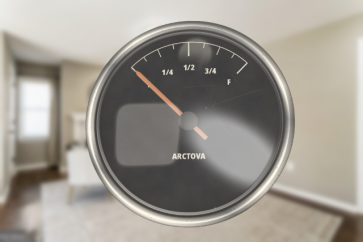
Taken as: 0
